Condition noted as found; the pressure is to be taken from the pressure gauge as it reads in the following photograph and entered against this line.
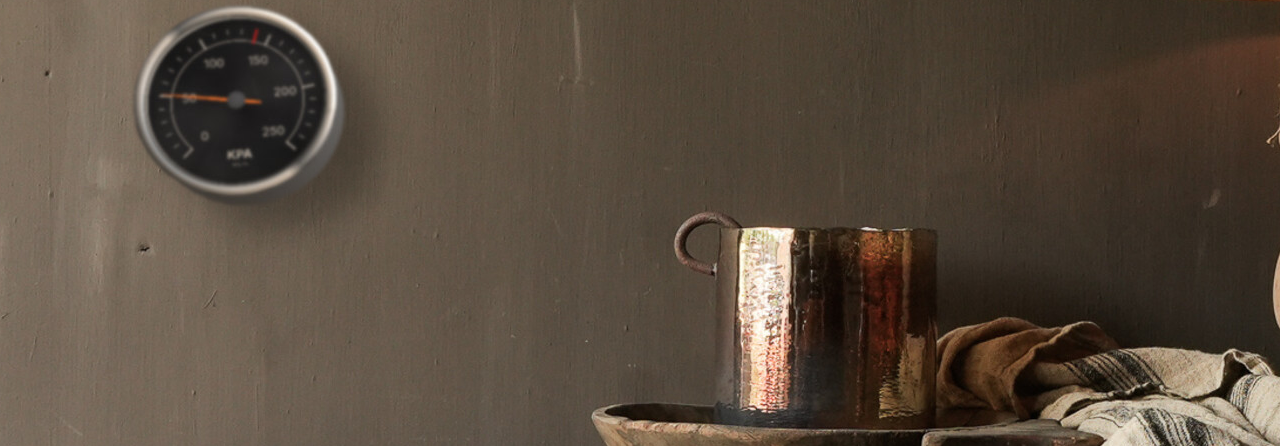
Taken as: 50 kPa
